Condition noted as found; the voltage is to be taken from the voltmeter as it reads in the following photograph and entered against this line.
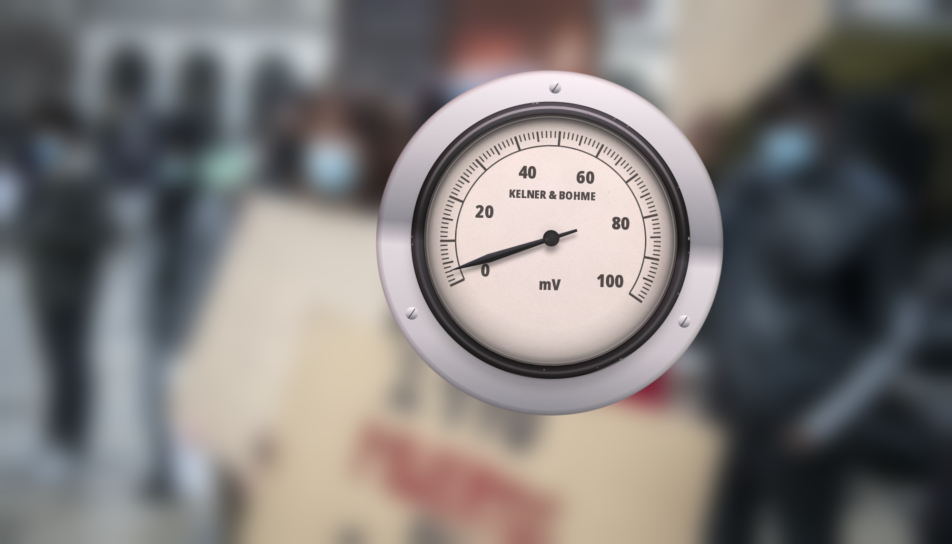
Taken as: 3 mV
